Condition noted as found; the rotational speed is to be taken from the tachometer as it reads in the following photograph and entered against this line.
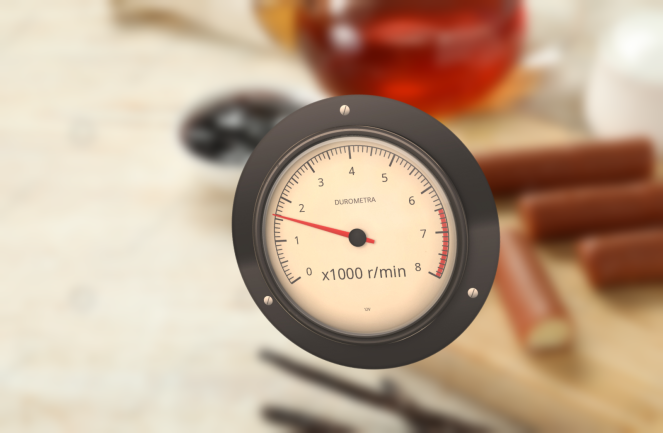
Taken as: 1600 rpm
